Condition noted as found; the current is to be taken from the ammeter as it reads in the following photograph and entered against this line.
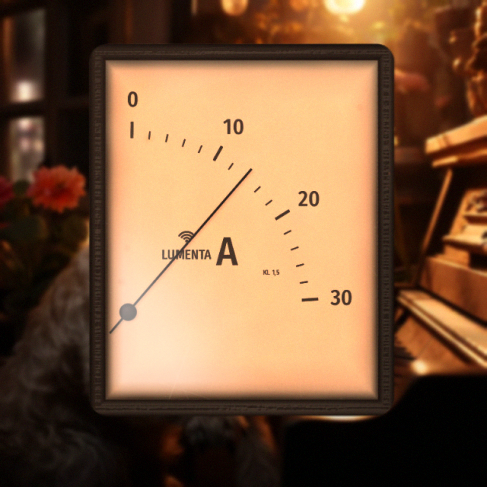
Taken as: 14 A
